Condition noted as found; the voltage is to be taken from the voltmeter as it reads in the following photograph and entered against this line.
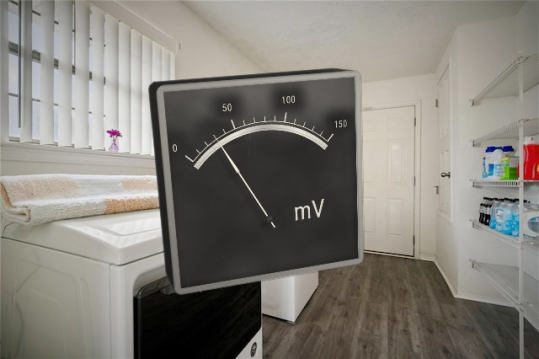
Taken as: 30 mV
